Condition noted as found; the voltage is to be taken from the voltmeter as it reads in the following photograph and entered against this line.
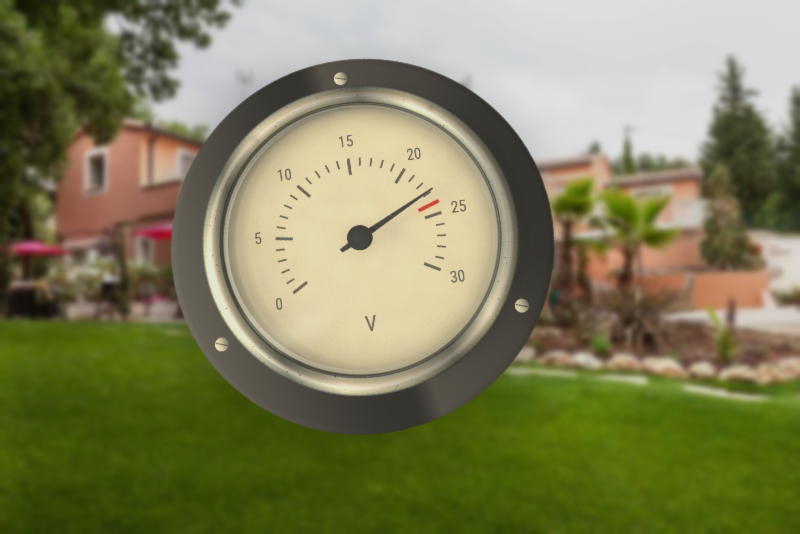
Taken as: 23 V
